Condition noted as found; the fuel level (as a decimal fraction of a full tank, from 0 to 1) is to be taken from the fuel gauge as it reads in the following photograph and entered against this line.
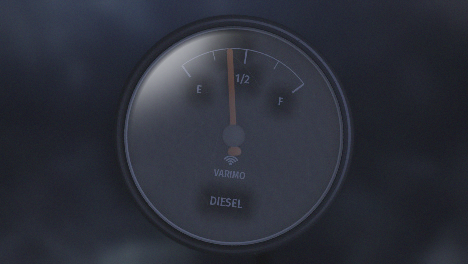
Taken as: 0.375
